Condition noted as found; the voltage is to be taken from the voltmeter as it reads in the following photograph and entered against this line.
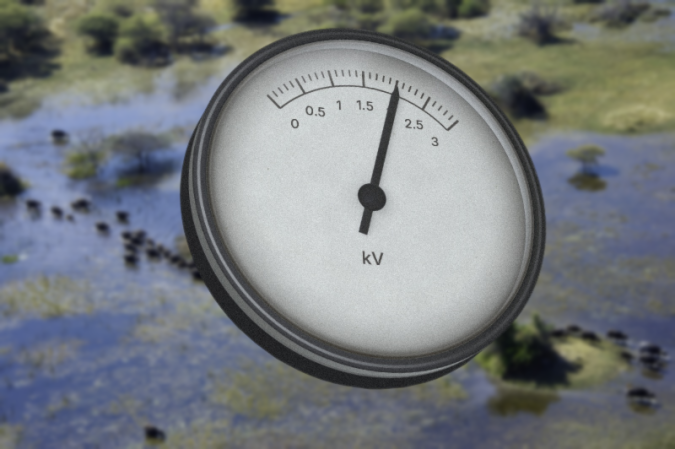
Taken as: 2 kV
